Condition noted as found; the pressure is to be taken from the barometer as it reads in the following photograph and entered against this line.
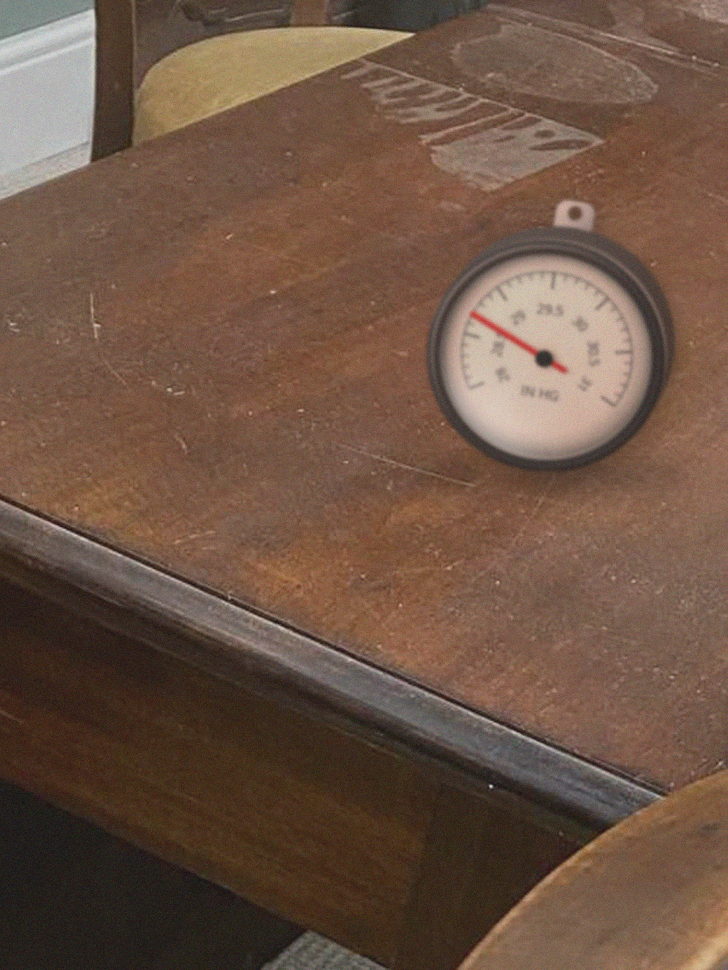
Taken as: 28.7 inHg
